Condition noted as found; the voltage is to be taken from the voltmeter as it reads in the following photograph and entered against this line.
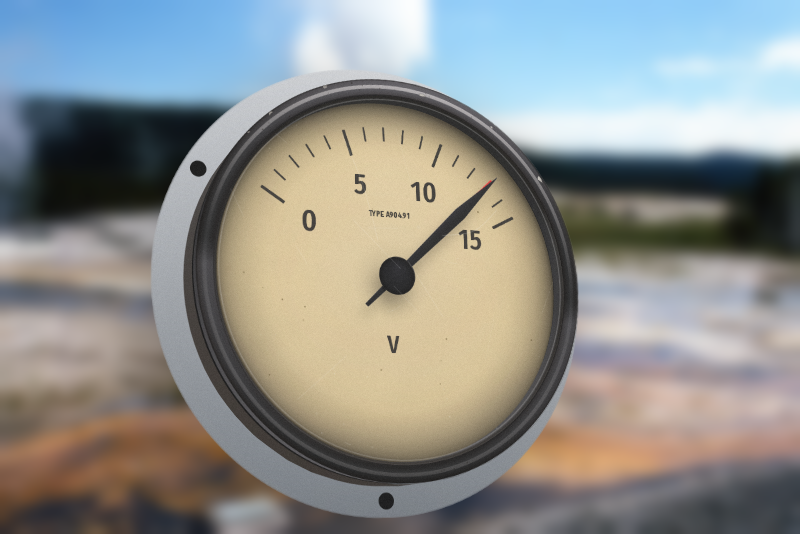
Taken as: 13 V
